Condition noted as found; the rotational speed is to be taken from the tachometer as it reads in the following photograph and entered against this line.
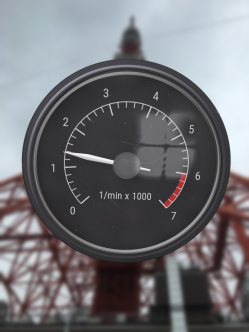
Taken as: 1400 rpm
